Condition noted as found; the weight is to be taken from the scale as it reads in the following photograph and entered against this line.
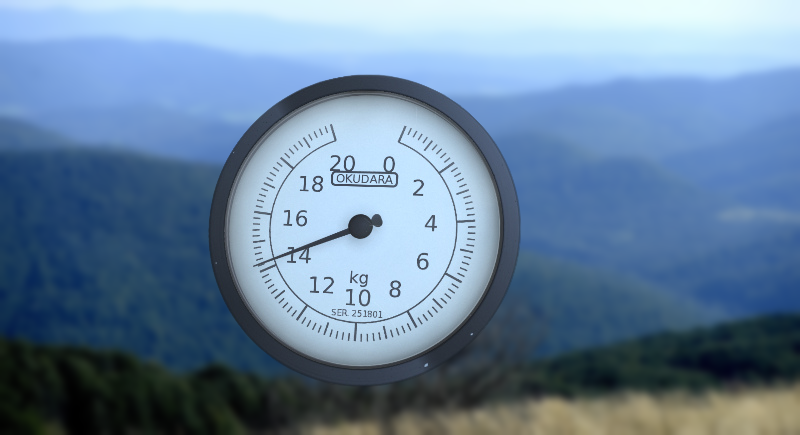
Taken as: 14.2 kg
